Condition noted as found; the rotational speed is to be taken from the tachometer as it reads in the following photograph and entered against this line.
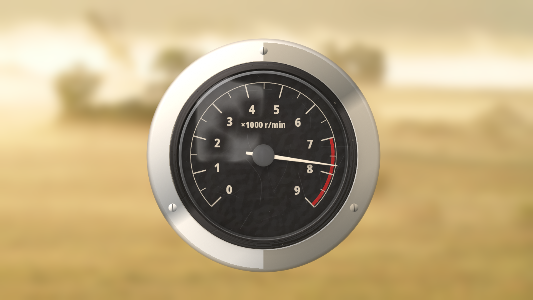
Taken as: 7750 rpm
